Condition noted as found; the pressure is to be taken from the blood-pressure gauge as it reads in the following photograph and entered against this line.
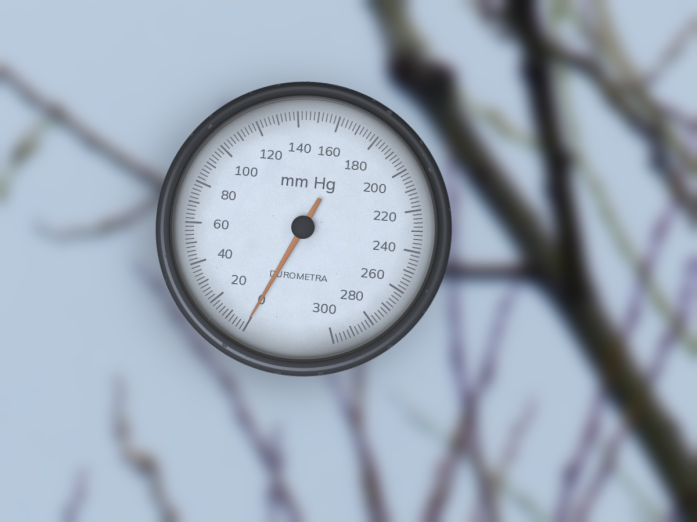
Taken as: 0 mmHg
